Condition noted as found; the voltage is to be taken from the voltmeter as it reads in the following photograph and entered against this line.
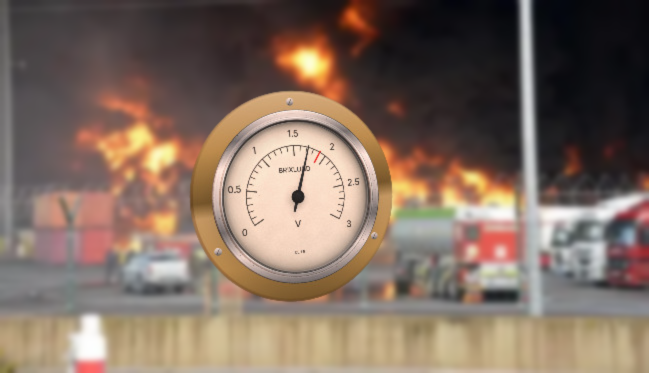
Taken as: 1.7 V
